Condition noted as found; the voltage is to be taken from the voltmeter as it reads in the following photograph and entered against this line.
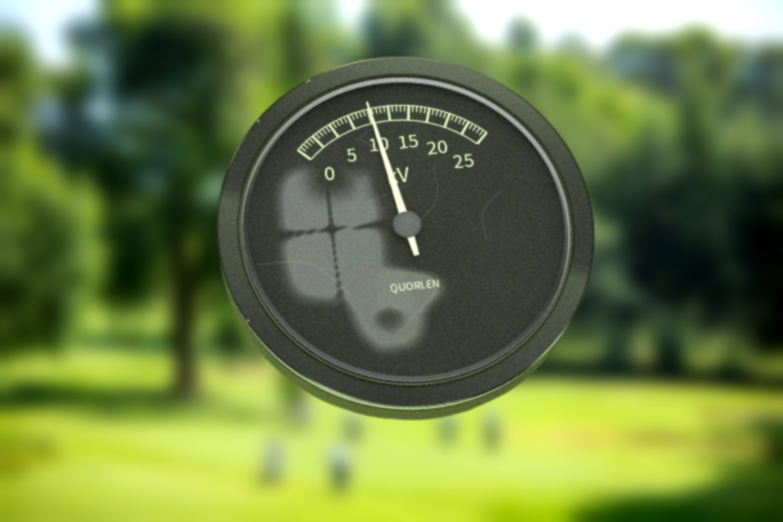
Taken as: 10 kV
